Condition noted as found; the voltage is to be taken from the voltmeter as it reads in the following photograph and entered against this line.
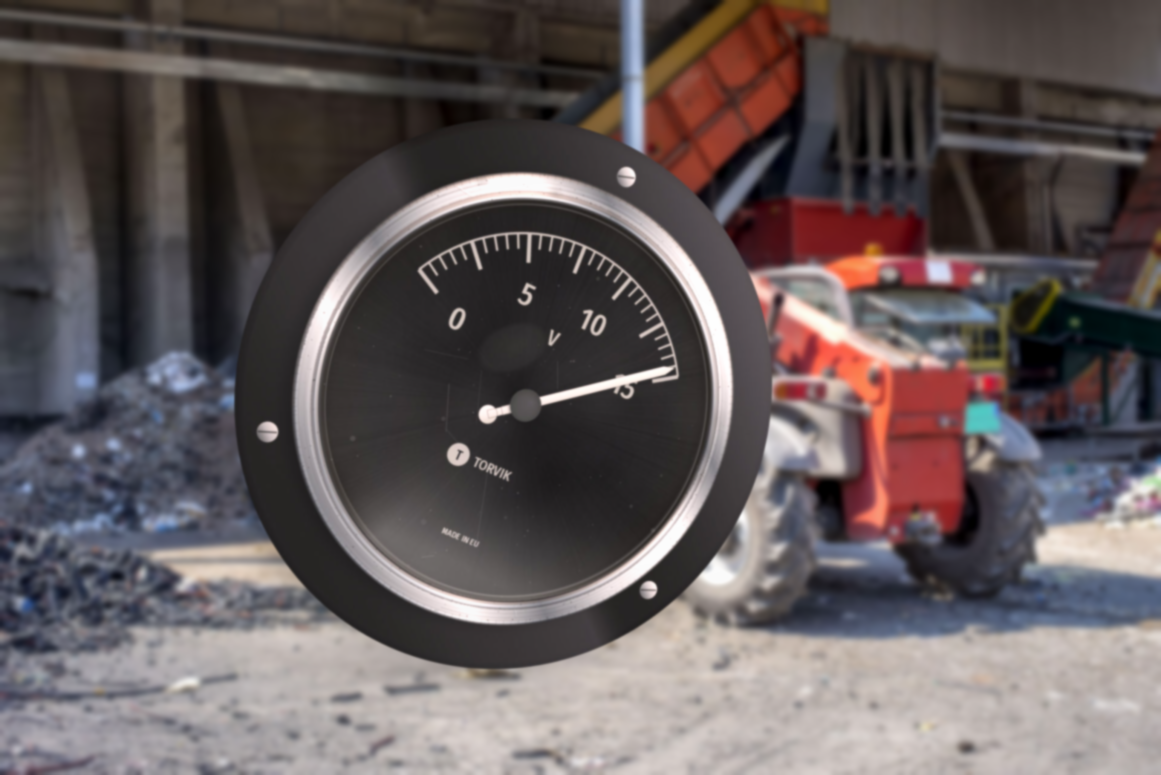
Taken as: 14.5 V
